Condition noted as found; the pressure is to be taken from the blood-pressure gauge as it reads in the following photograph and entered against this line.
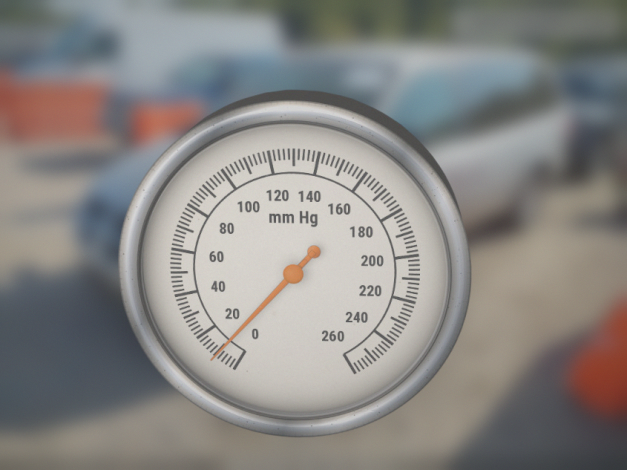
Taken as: 10 mmHg
